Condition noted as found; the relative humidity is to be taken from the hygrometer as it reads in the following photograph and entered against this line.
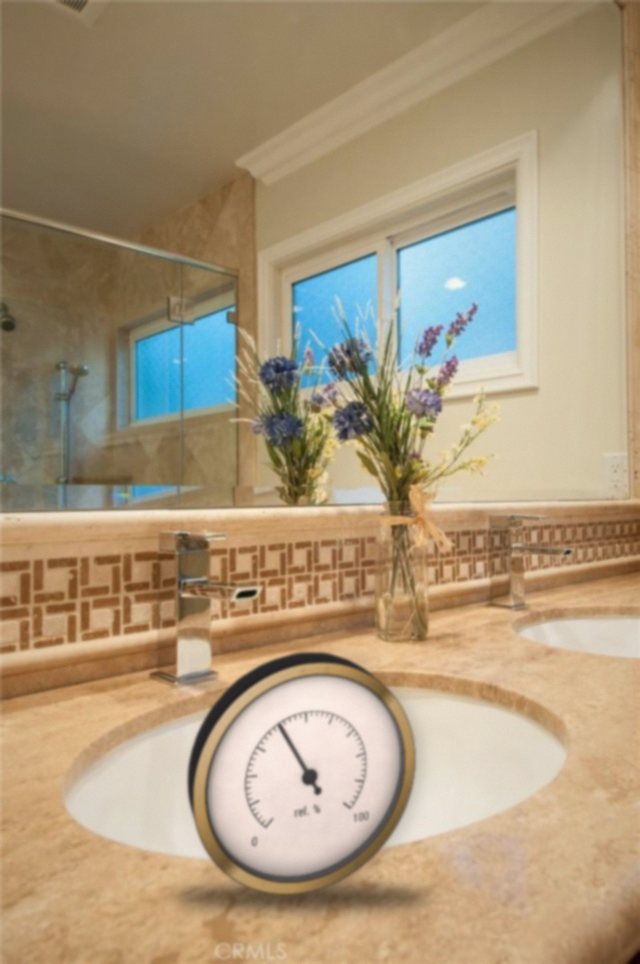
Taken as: 40 %
